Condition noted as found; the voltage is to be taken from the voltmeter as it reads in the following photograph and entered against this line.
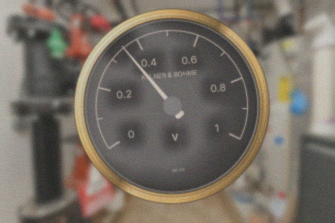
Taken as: 0.35 V
